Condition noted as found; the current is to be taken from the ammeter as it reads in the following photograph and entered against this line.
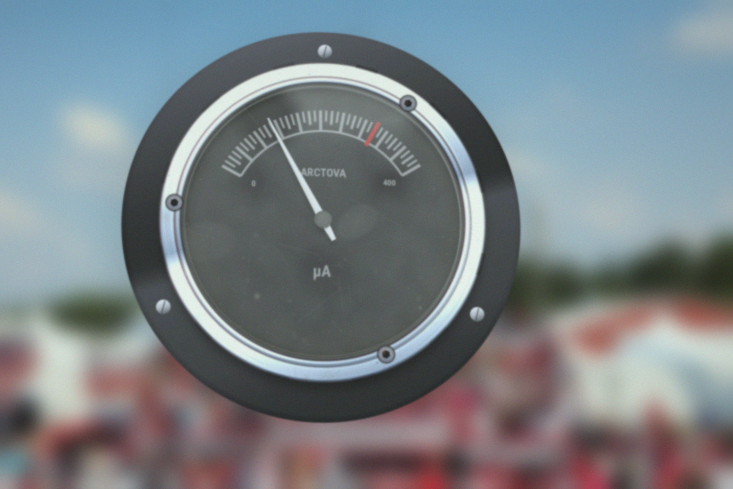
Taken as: 110 µA
